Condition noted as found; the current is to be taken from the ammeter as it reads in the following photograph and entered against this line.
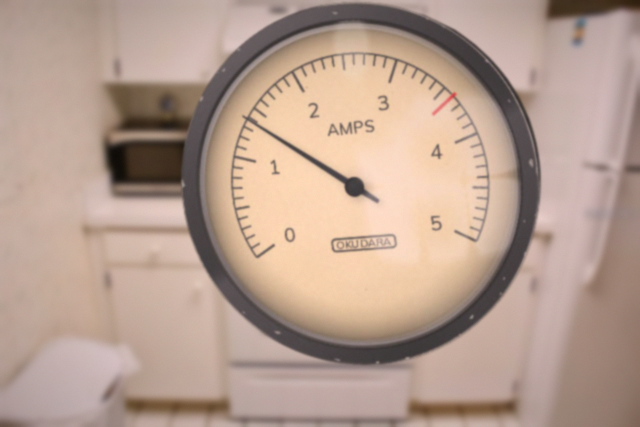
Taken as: 1.4 A
